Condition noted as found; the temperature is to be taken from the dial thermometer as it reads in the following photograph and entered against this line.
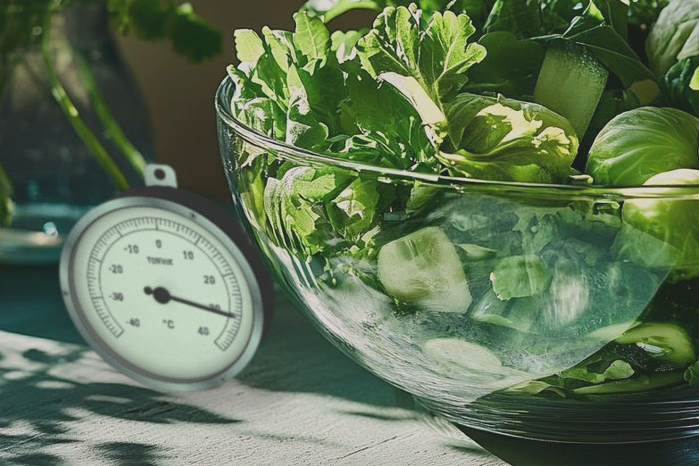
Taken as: 30 °C
